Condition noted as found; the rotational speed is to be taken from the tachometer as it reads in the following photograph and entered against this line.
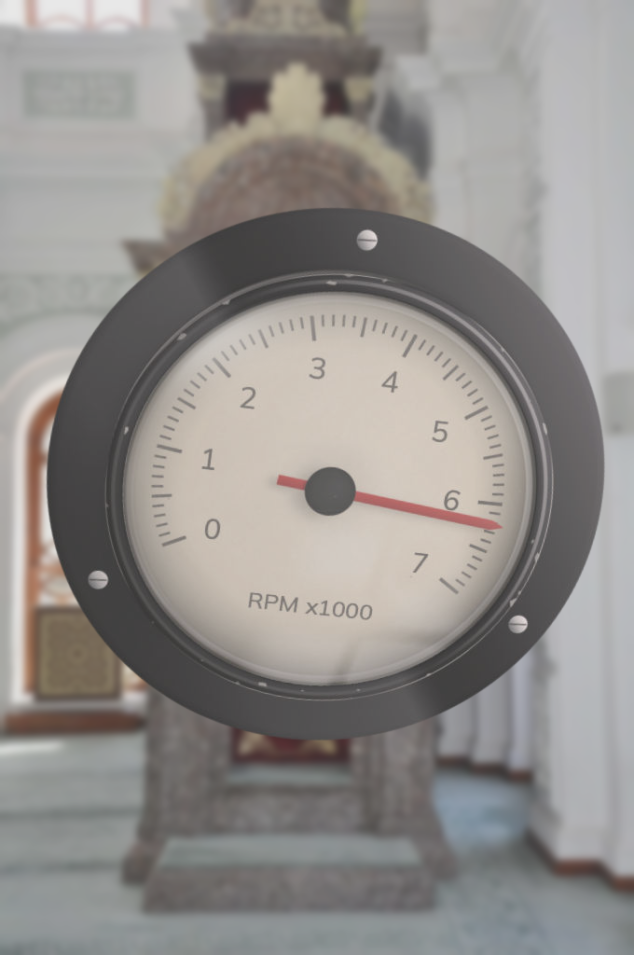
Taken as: 6200 rpm
